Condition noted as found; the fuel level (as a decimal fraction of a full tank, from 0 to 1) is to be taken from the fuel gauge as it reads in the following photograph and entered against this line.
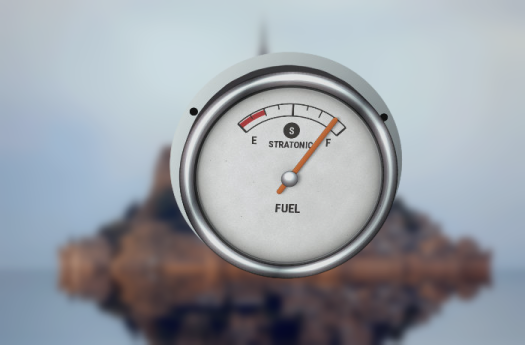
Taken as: 0.875
